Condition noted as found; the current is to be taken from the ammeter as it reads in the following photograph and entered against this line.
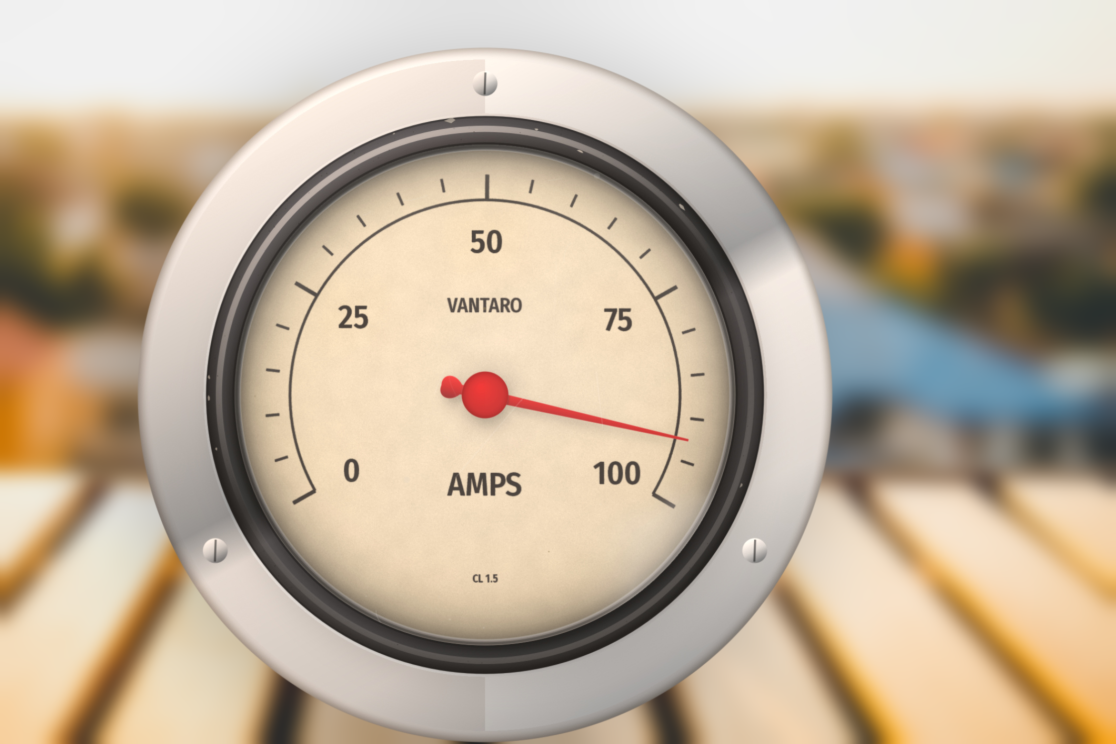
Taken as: 92.5 A
